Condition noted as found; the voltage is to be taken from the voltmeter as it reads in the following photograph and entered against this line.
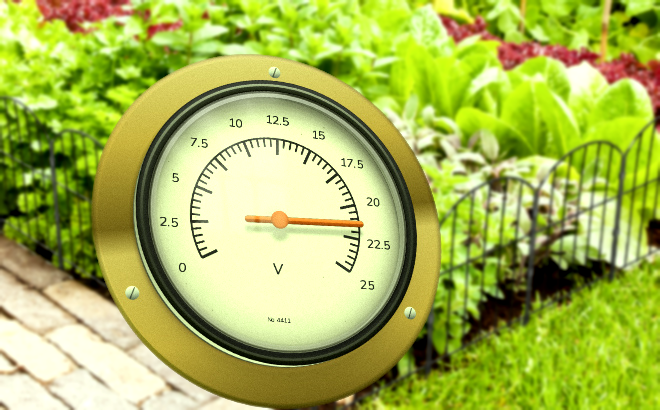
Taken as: 21.5 V
